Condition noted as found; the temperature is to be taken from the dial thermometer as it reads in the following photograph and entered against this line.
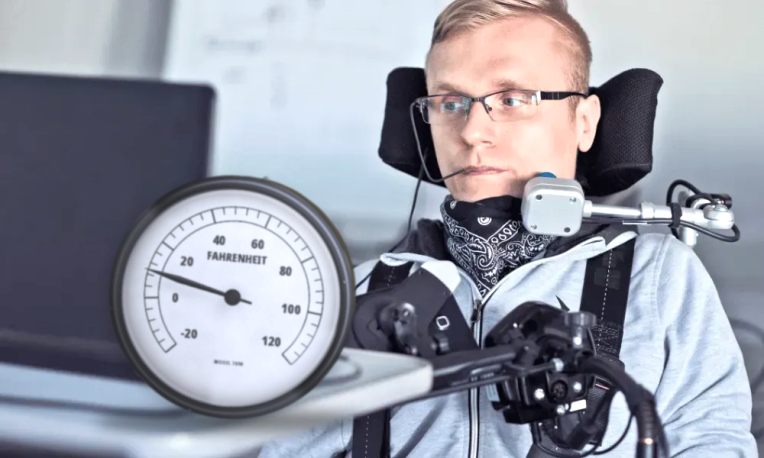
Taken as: 10 °F
